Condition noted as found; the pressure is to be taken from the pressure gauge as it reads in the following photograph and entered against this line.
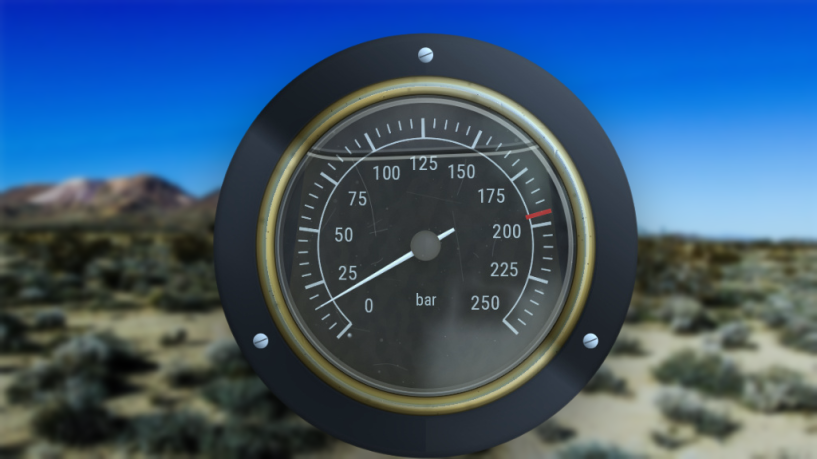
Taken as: 15 bar
